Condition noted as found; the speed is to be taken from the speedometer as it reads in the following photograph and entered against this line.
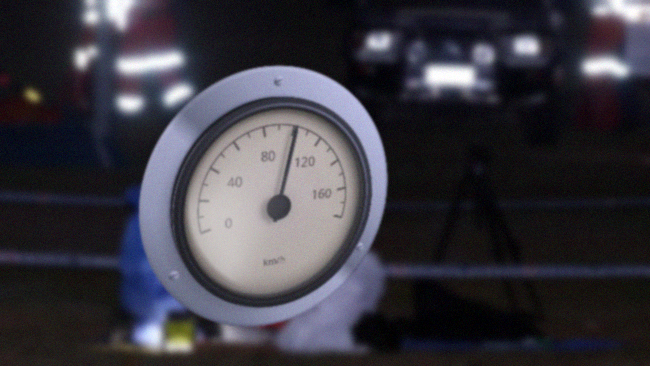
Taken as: 100 km/h
